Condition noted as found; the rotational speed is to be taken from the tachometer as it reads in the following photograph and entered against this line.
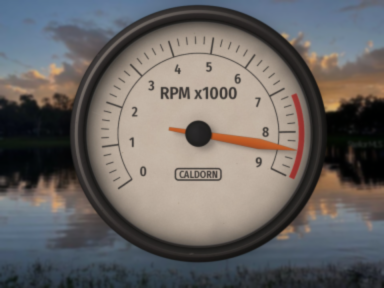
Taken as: 8400 rpm
